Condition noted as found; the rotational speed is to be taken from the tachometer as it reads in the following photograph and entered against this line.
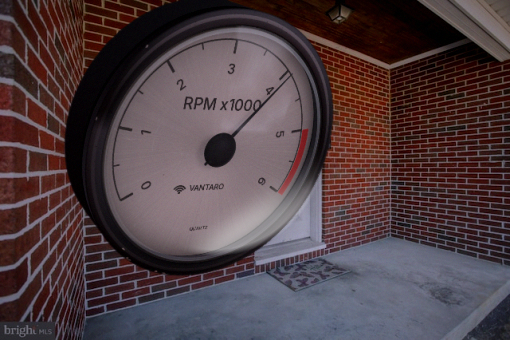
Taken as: 4000 rpm
